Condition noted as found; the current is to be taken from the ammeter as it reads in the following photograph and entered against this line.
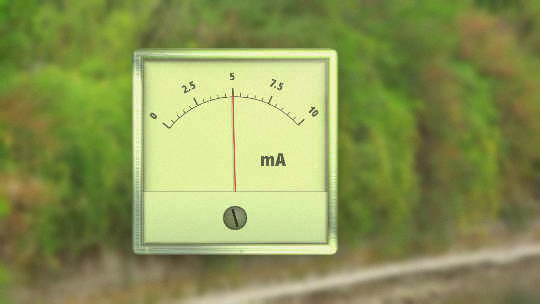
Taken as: 5 mA
